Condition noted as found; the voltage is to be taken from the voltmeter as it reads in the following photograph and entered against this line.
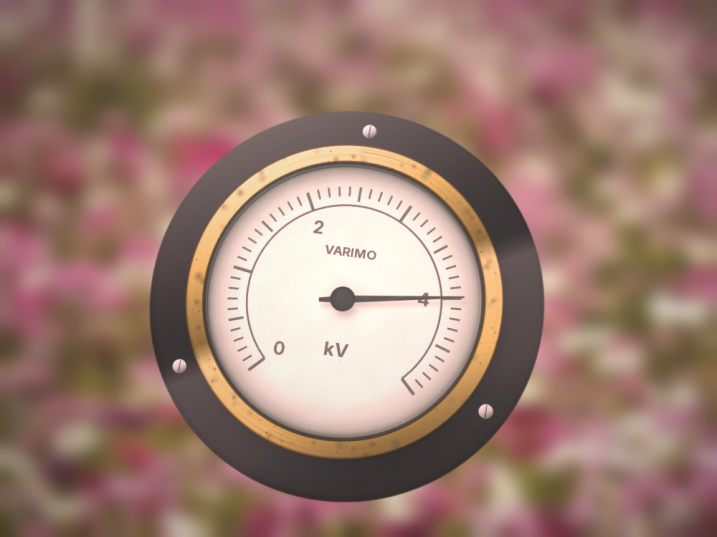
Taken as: 4 kV
